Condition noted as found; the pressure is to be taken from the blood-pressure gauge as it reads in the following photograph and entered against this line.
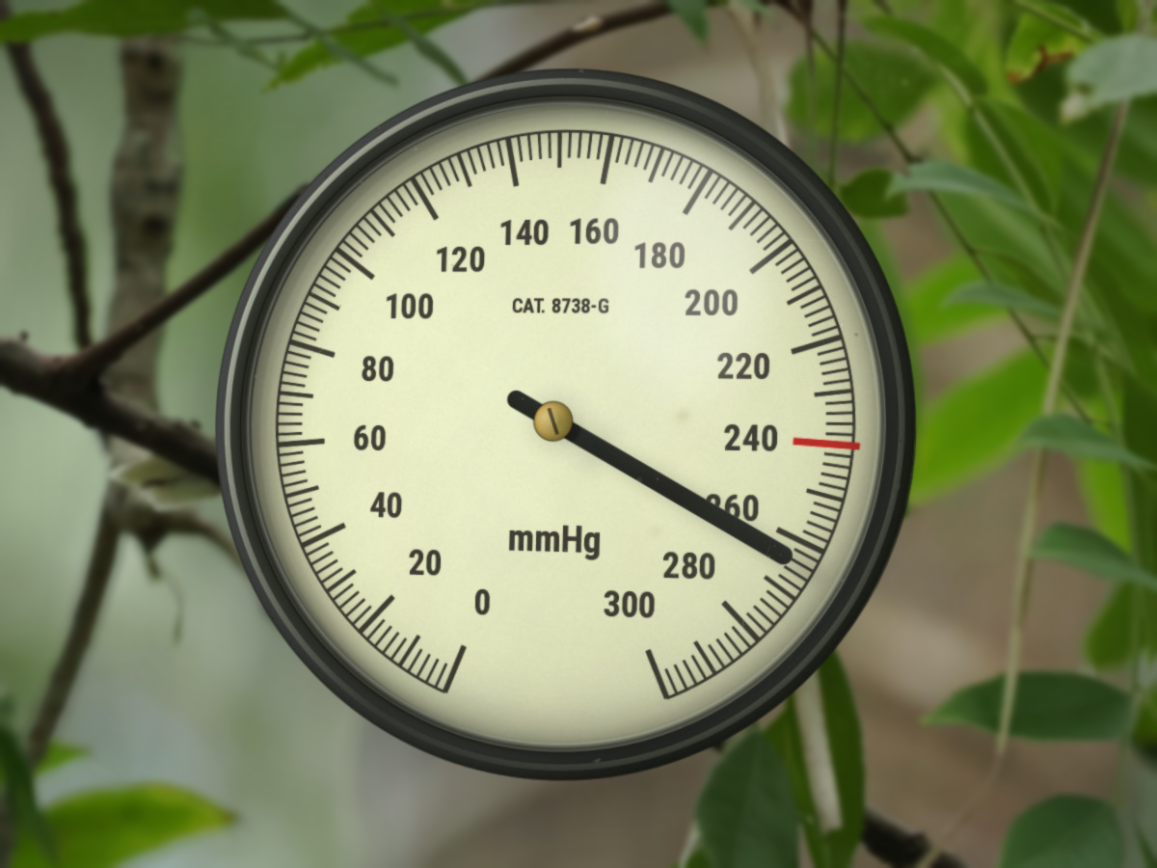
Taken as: 264 mmHg
